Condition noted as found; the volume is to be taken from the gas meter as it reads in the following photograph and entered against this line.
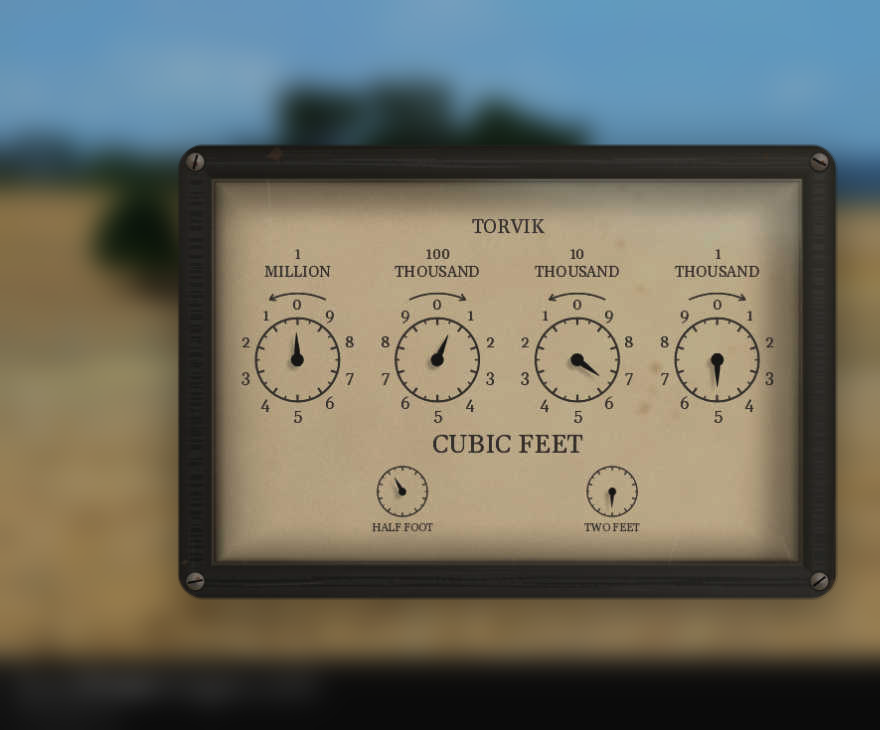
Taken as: 6500 ft³
